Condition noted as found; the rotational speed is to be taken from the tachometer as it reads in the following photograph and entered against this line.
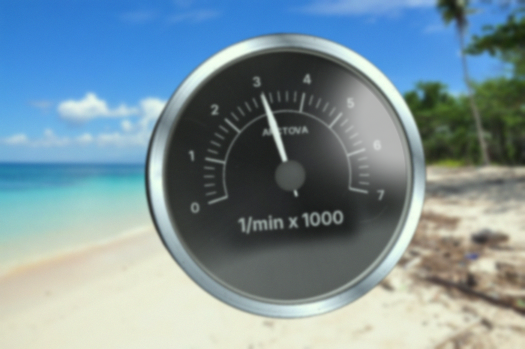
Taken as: 3000 rpm
